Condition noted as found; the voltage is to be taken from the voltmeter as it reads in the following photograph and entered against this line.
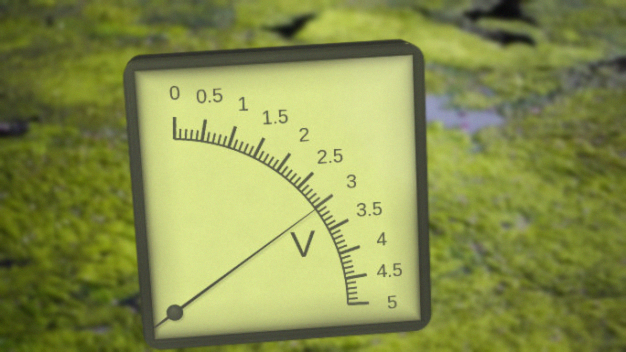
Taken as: 3 V
